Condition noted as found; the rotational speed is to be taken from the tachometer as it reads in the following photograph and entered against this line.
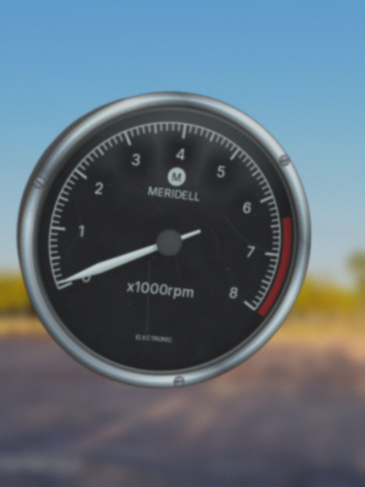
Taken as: 100 rpm
